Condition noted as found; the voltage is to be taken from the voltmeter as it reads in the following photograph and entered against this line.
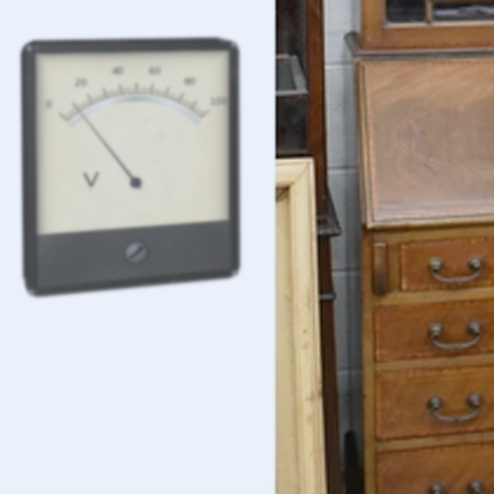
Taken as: 10 V
